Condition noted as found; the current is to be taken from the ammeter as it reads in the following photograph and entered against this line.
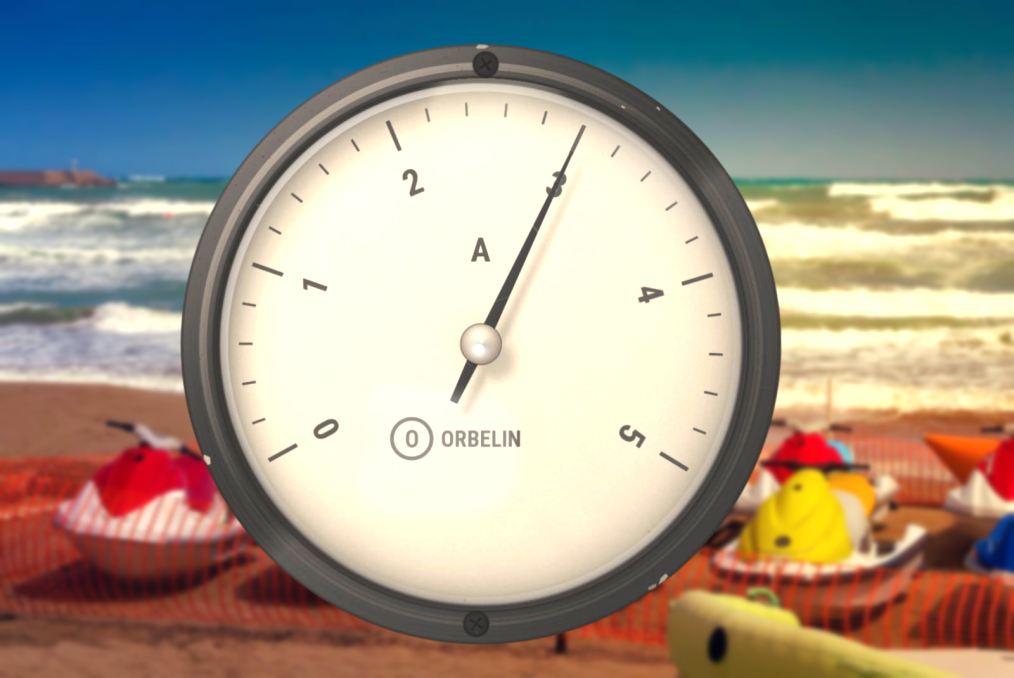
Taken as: 3 A
